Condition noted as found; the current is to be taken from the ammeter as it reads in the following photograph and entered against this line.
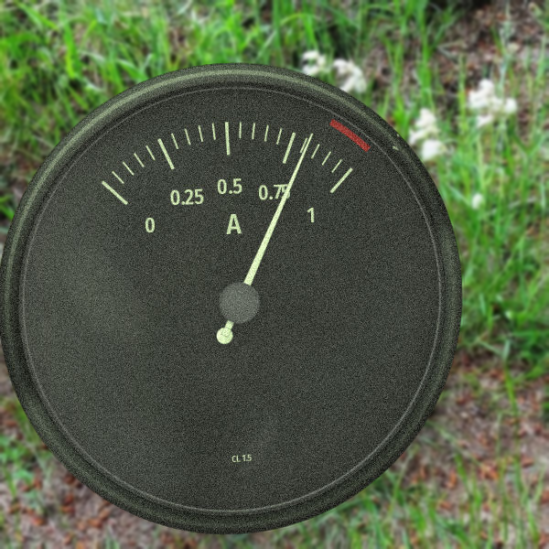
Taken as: 0.8 A
